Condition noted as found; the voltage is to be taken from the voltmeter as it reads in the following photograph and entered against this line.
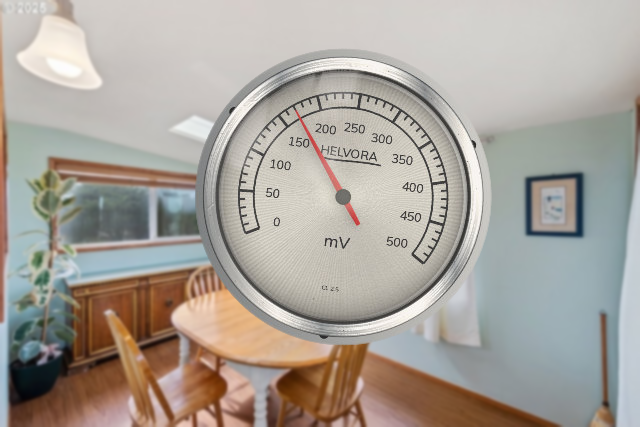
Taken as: 170 mV
